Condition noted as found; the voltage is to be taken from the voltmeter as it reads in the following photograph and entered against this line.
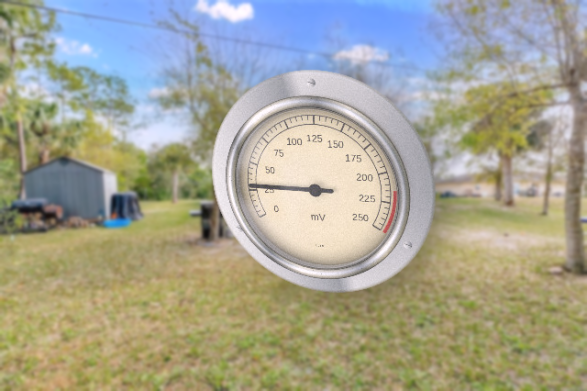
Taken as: 30 mV
